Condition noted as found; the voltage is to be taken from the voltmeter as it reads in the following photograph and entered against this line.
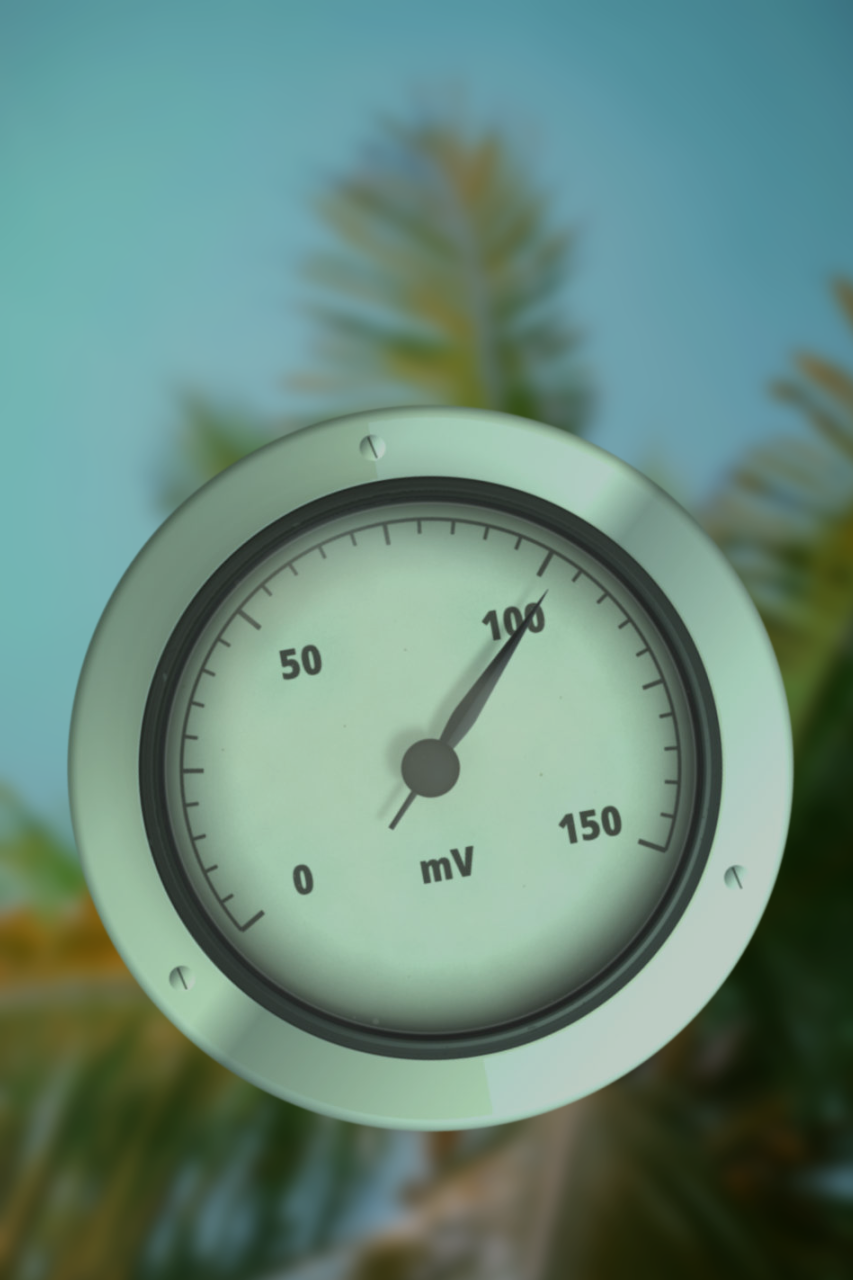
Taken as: 102.5 mV
